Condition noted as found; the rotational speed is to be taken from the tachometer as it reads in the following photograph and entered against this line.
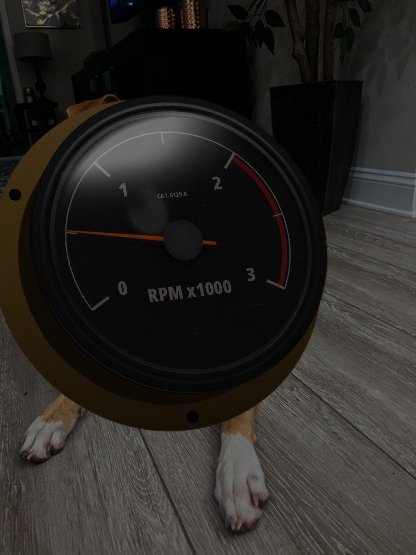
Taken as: 500 rpm
